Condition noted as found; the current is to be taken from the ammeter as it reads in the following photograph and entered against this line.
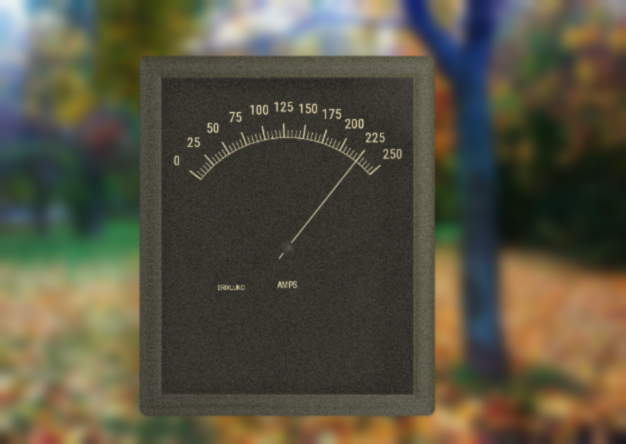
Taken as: 225 A
